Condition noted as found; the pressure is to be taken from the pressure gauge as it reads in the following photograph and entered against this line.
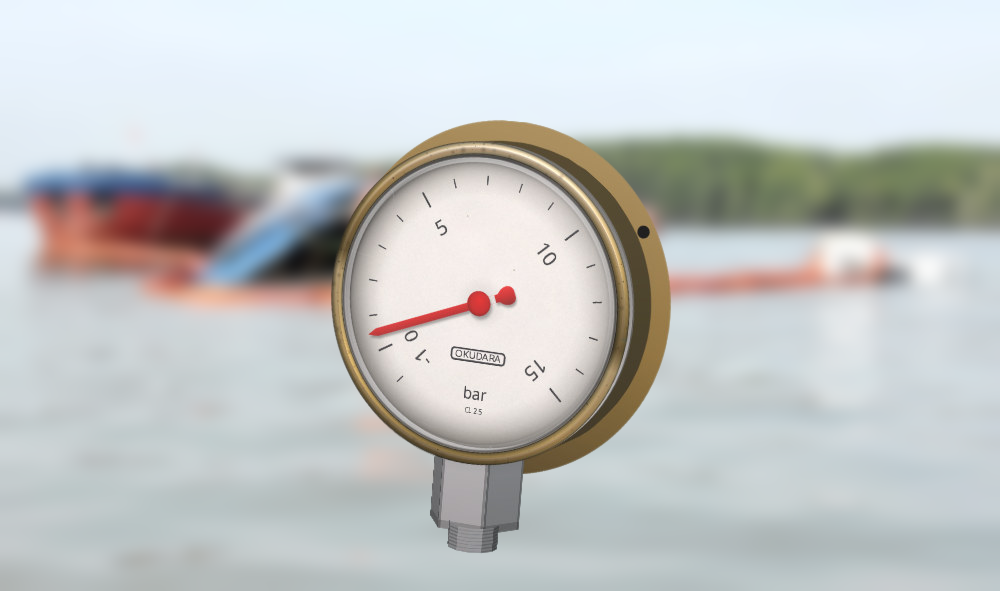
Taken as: 0.5 bar
